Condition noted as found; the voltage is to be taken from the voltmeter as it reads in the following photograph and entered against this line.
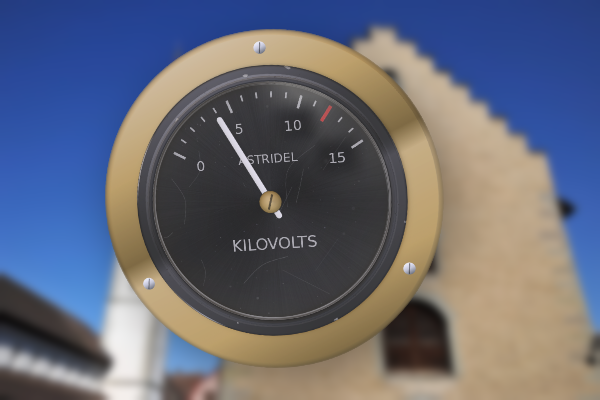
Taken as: 4 kV
